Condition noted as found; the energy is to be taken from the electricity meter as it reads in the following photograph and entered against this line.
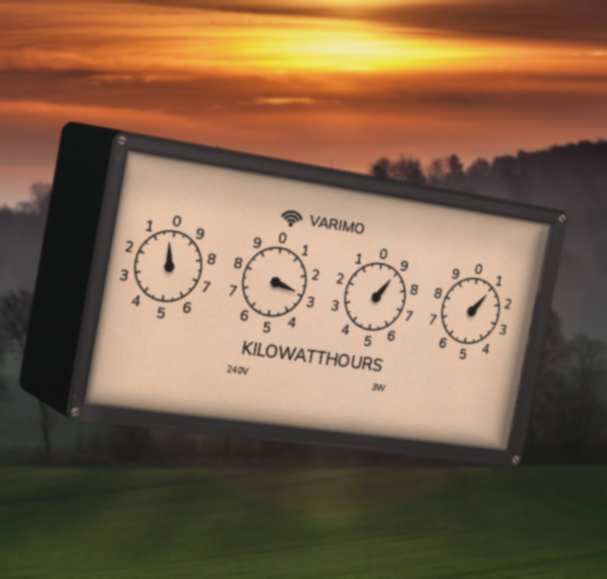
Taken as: 291 kWh
